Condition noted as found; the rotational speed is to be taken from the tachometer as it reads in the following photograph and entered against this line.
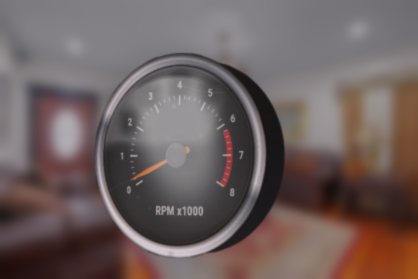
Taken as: 200 rpm
